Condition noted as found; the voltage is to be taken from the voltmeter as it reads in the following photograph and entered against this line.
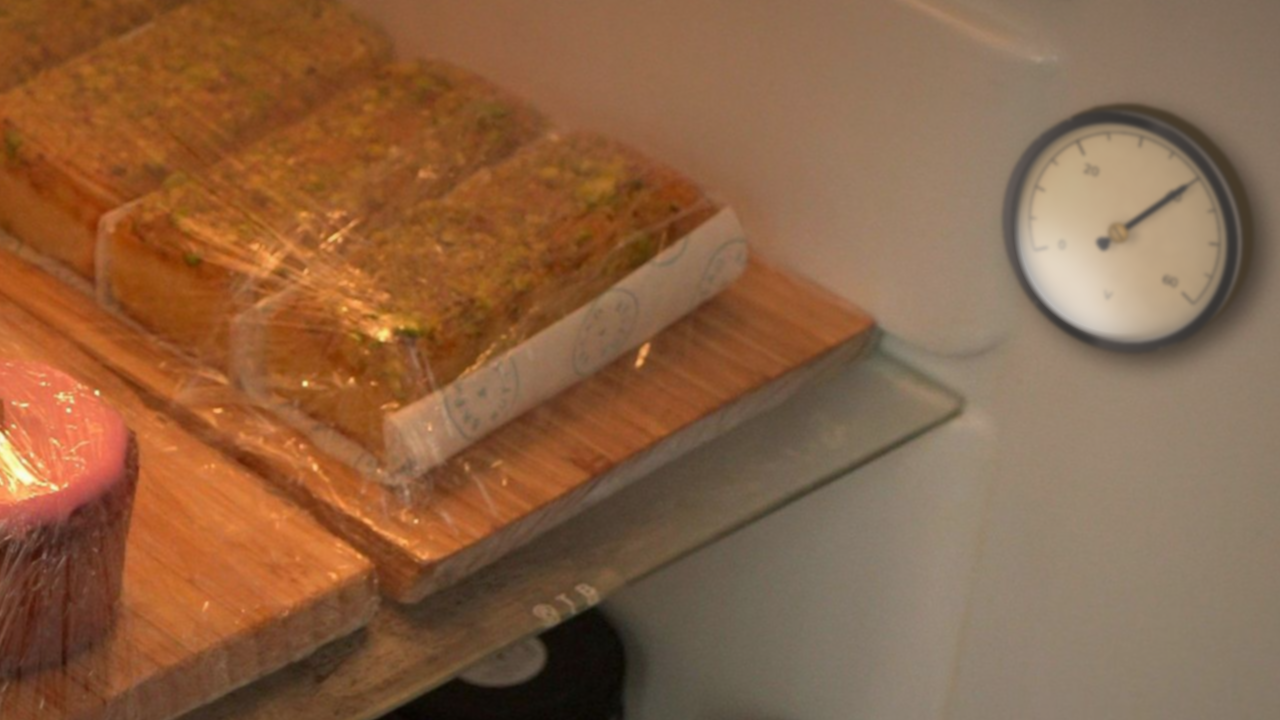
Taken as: 40 V
